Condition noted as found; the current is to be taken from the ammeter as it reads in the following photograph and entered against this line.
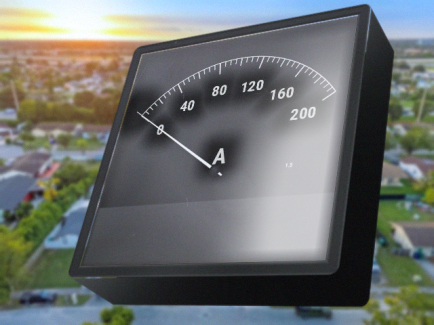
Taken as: 0 A
